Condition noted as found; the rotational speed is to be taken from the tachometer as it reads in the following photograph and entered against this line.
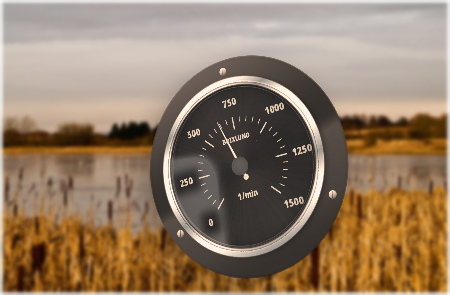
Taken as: 650 rpm
